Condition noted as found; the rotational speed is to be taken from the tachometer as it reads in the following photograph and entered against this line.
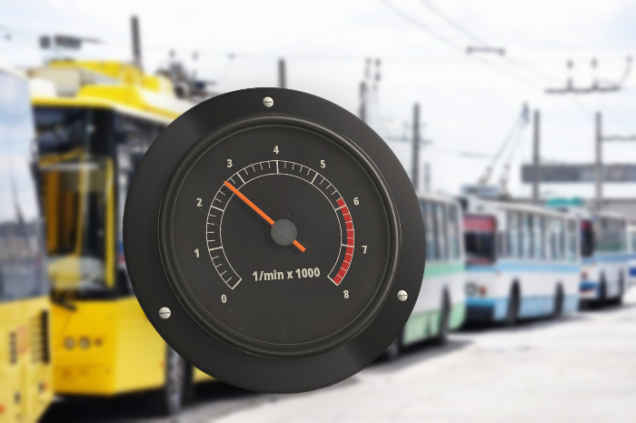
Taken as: 2600 rpm
